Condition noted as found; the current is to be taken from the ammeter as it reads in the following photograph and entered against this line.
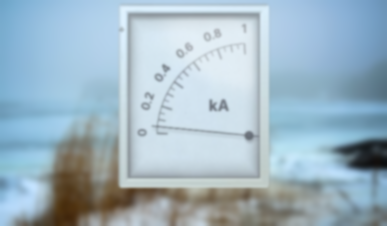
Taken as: 0.05 kA
